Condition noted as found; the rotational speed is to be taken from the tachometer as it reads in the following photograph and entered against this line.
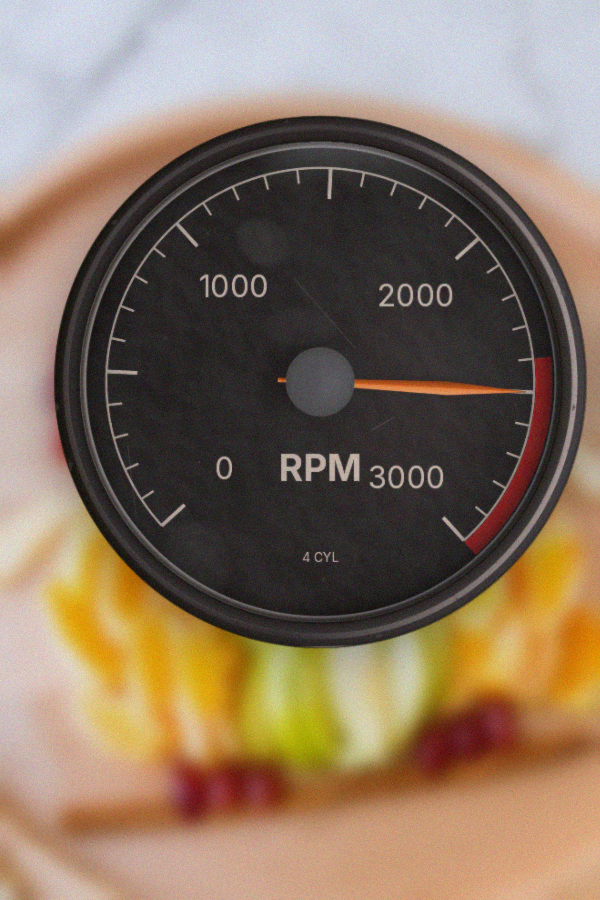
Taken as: 2500 rpm
